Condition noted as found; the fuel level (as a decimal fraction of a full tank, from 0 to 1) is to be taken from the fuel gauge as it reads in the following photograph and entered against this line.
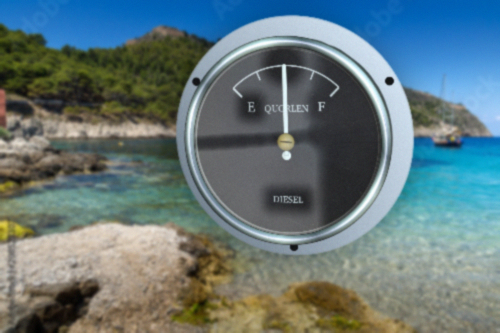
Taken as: 0.5
